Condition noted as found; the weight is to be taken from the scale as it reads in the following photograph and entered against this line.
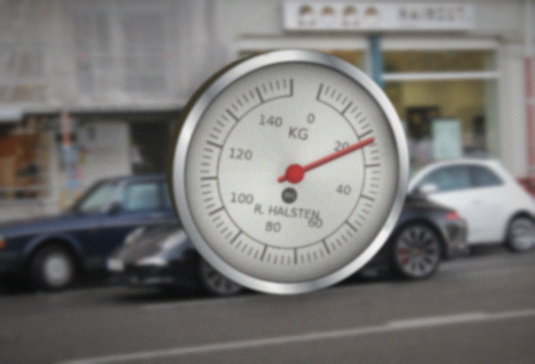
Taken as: 22 kg
